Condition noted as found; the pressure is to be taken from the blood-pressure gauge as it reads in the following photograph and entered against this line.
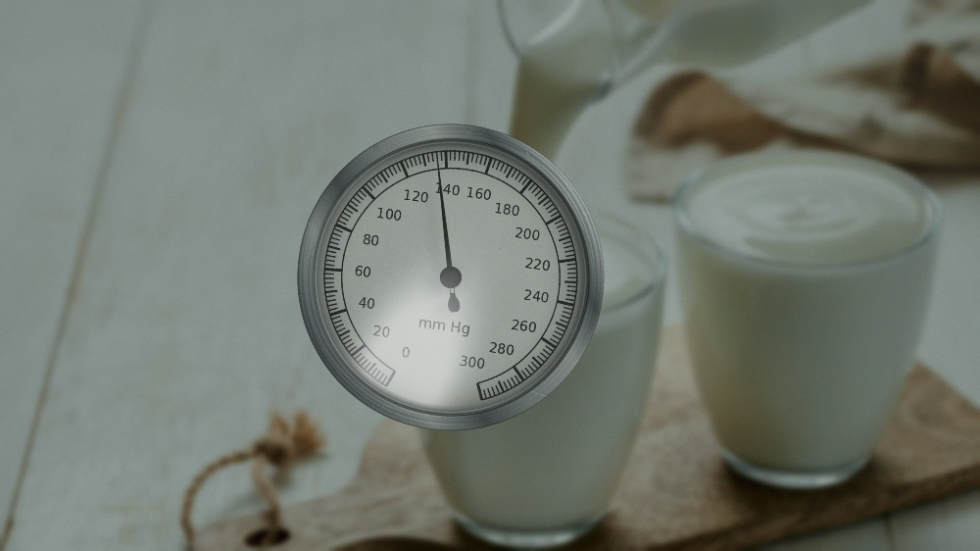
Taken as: 136 mmHg
